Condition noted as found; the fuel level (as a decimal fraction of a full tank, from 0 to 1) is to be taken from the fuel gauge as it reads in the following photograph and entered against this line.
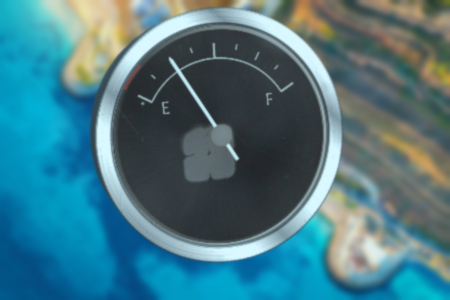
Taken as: 0.25
